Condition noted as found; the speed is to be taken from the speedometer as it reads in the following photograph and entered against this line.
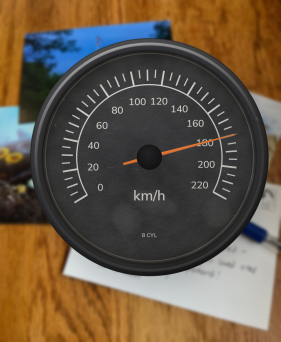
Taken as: 180 km/h
